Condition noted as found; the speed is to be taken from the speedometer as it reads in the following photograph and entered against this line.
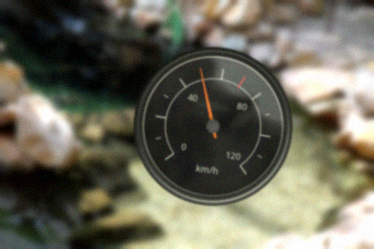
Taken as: 50 km/h
